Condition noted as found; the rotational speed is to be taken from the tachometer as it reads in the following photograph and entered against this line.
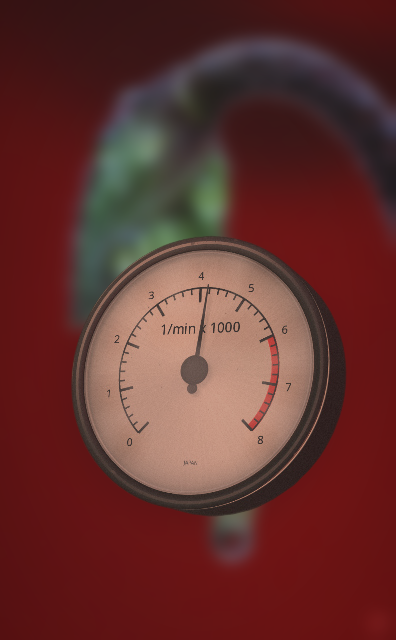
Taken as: 4200 rpm
